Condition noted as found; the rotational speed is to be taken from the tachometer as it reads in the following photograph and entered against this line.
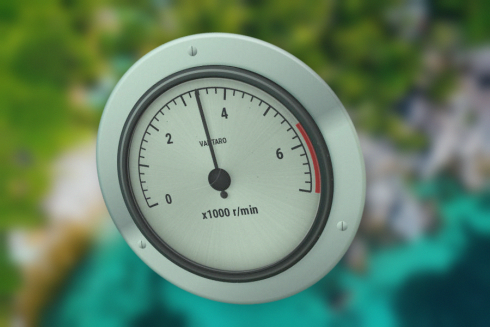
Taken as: 3400 rpm
